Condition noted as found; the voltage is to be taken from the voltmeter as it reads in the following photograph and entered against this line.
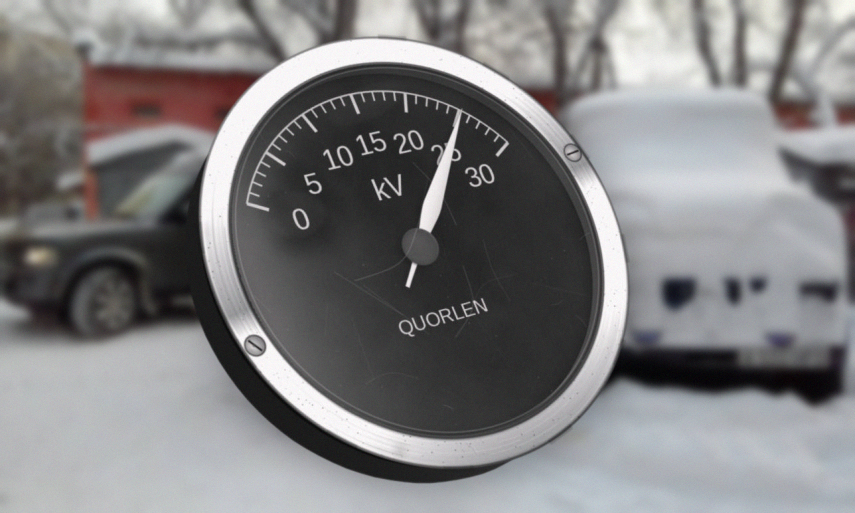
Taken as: 25 kV
